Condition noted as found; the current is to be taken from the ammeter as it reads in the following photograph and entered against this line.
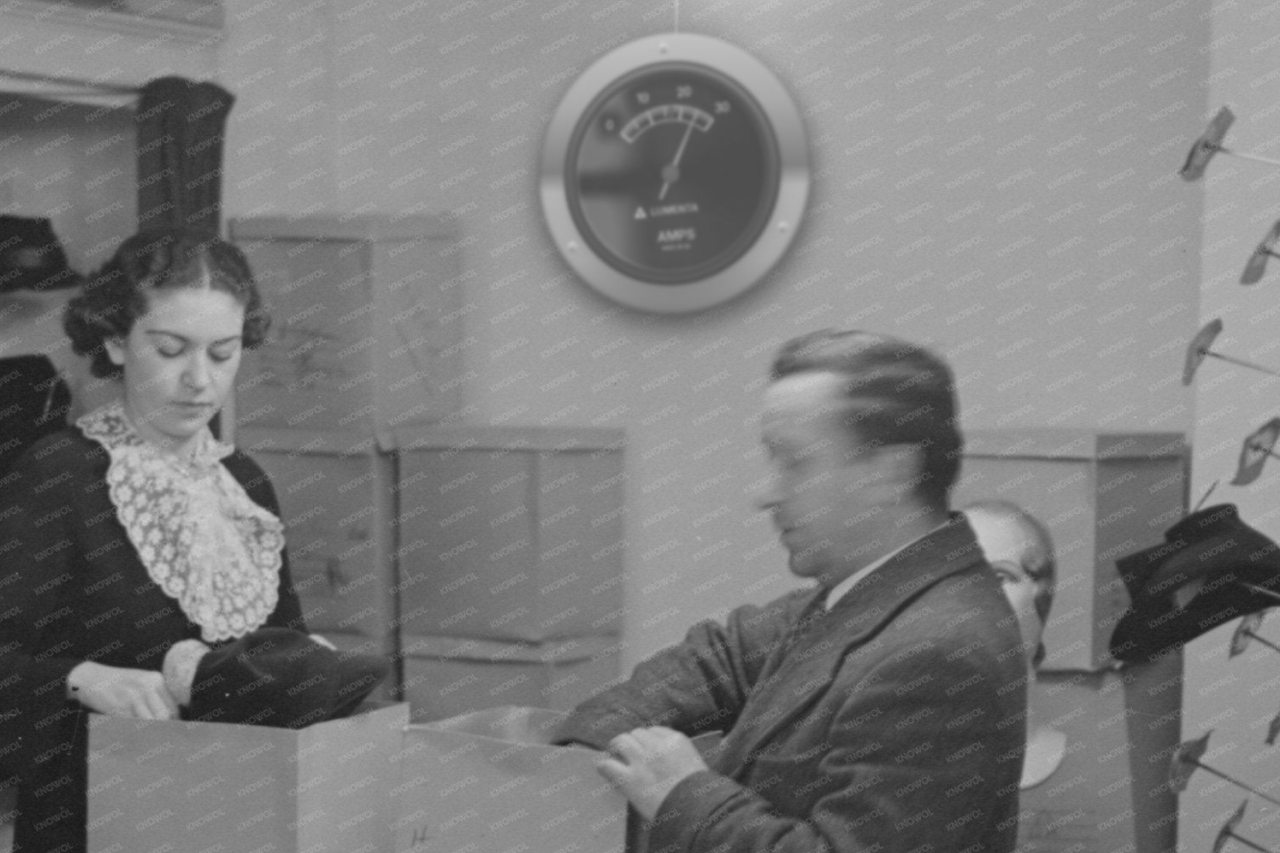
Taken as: 25 A
